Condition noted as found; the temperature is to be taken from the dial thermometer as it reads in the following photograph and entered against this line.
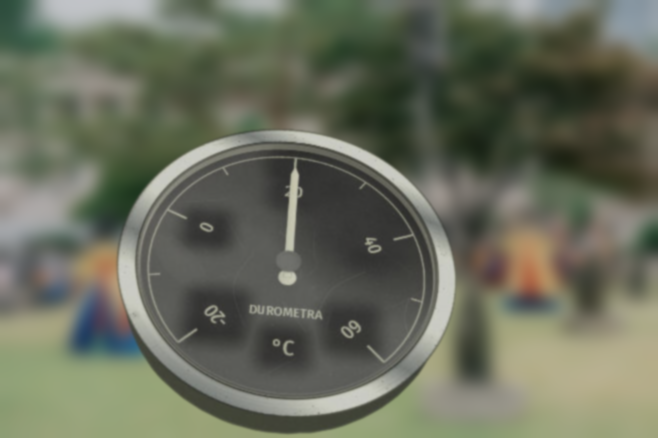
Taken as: 20 °C
